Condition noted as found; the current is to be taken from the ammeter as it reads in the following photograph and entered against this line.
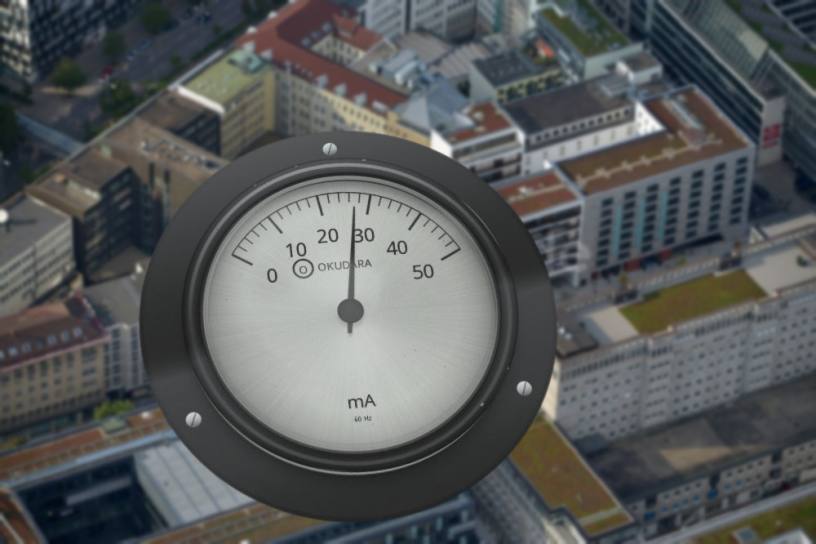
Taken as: 27 mA
